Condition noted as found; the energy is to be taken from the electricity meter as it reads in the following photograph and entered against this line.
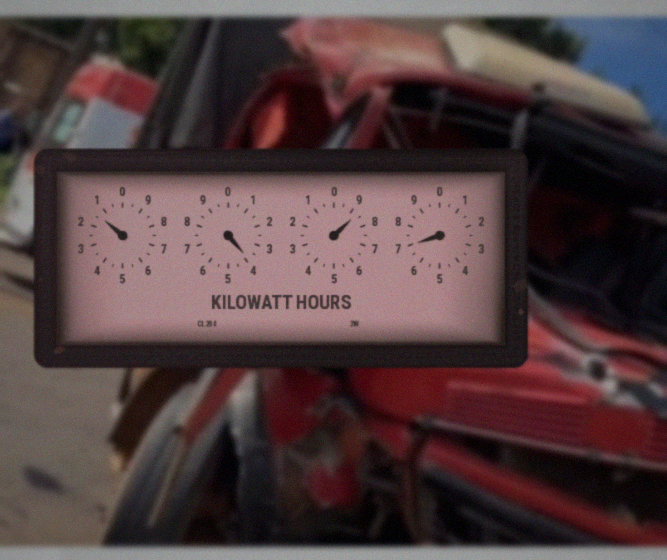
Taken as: 1387 kWh
